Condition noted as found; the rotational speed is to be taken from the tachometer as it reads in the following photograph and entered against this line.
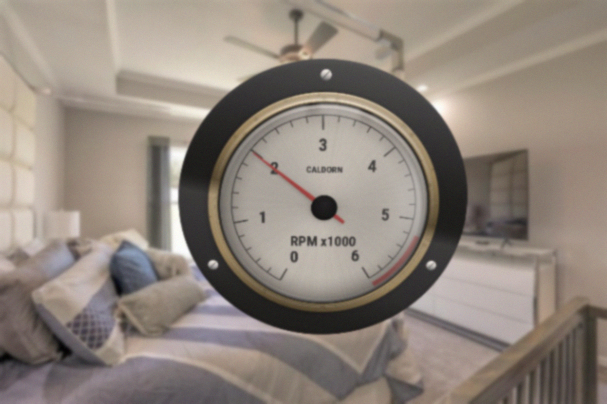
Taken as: 2000 rpm
